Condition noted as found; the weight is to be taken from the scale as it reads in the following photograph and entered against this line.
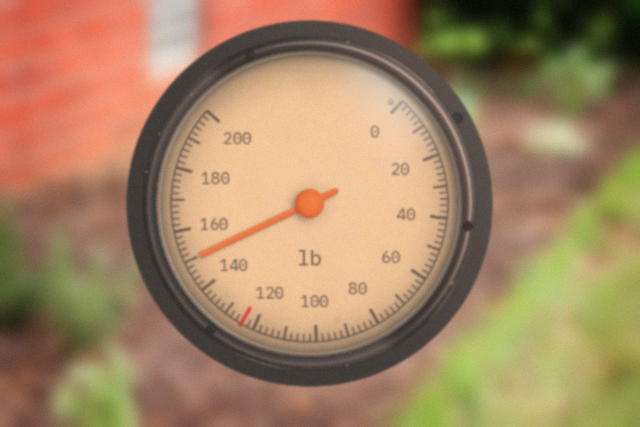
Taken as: 150 lb
